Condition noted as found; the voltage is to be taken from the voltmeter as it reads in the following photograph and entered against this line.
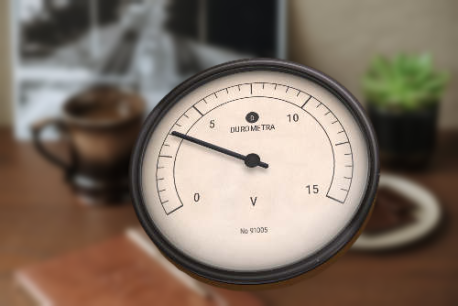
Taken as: 3.5 V
